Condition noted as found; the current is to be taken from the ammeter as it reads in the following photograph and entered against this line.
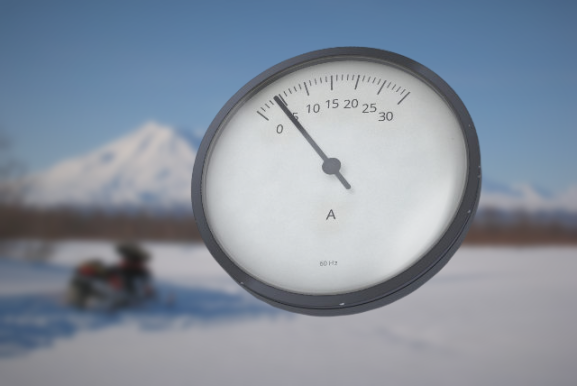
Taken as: 4 A
